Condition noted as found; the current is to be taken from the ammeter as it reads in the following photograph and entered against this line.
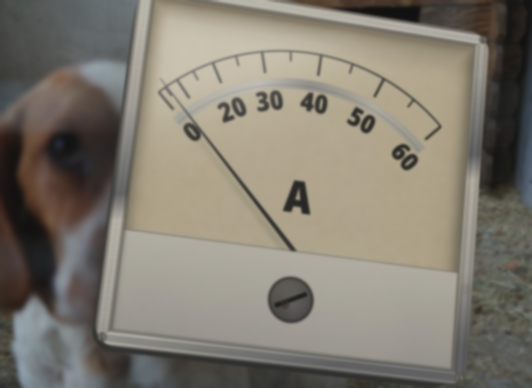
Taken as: 5 A
